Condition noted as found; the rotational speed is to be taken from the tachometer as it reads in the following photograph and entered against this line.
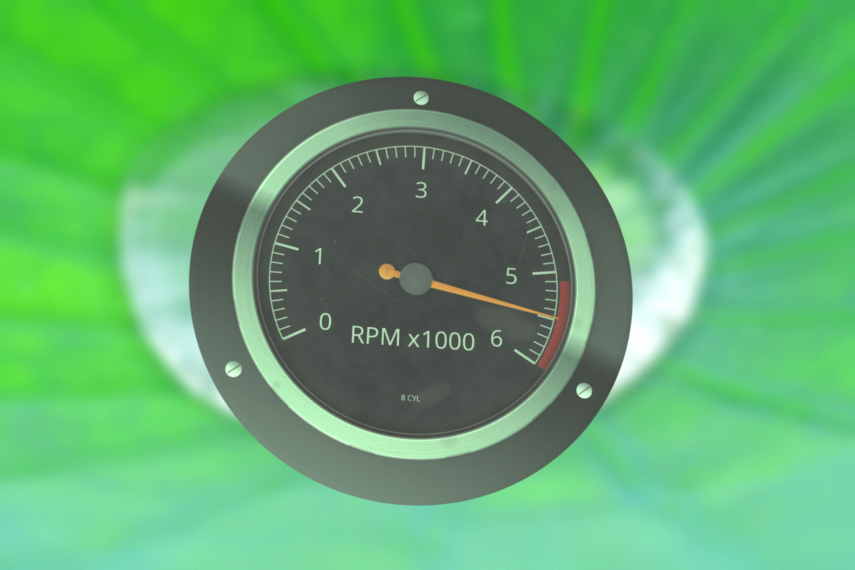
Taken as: 5500 rpm
